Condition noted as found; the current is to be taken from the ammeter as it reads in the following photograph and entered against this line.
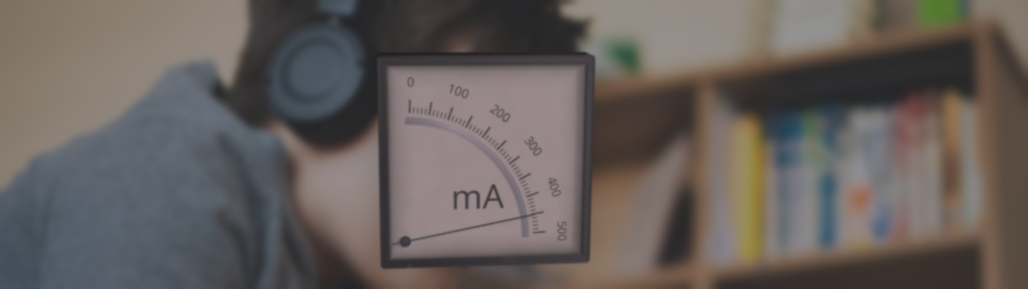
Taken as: 450 mA
